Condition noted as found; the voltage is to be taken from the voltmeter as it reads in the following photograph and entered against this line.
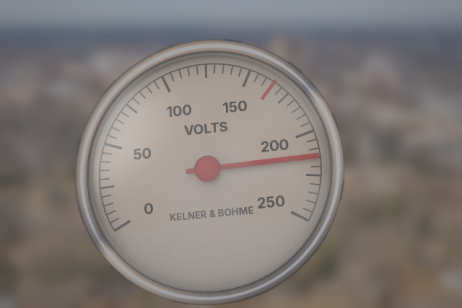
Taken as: 215 V
